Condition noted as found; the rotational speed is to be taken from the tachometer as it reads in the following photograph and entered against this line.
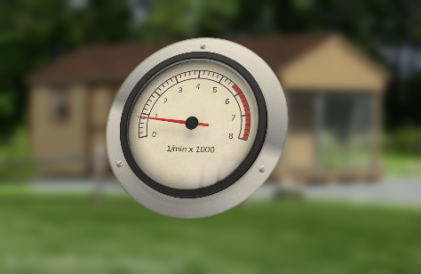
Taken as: 800 rpm
